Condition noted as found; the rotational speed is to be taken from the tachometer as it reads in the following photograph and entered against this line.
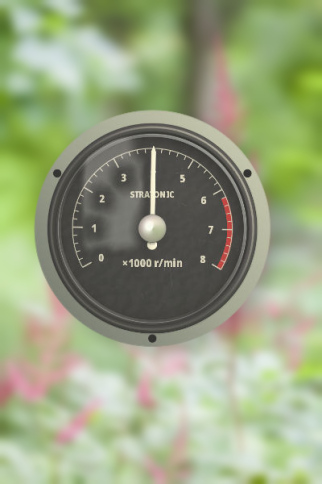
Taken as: 4000 rpm
